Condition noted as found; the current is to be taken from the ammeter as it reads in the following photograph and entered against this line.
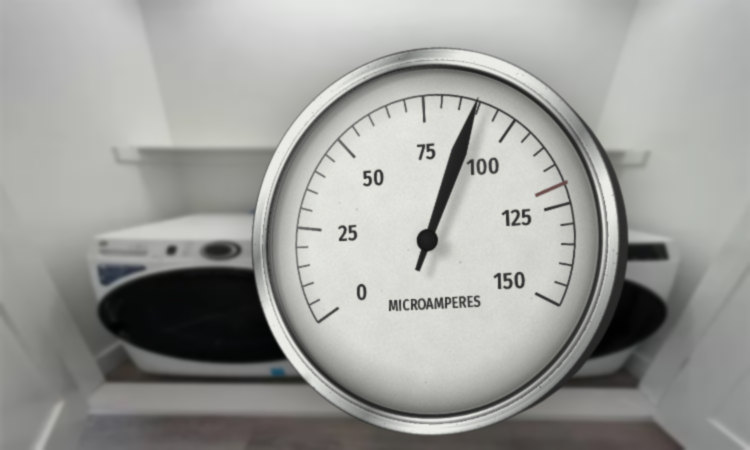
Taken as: 90 µA
